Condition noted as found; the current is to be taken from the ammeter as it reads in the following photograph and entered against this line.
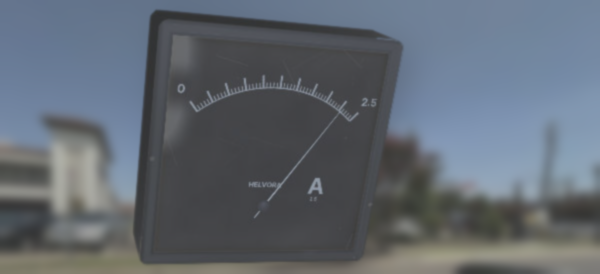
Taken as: 2.25 A
